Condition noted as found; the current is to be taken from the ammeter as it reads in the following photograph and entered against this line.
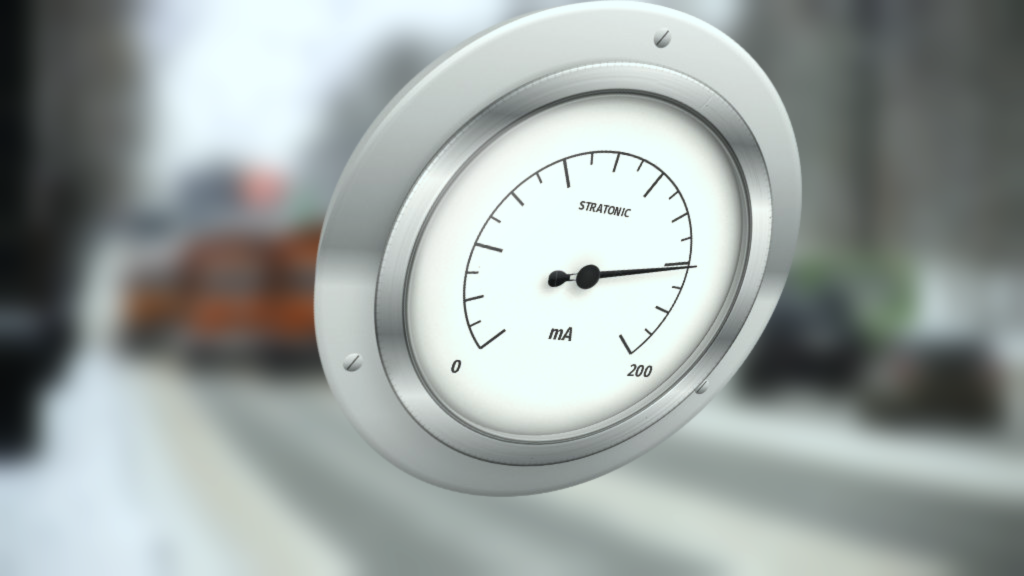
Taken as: 160 mA
